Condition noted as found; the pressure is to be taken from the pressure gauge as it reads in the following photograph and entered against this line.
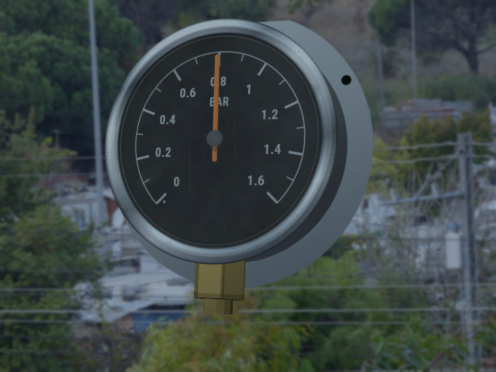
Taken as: 0.8 bar
